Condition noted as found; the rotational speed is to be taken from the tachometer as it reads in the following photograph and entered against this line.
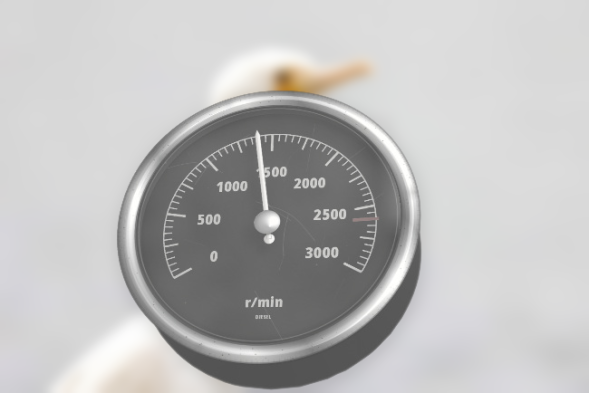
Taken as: 1400 rpm
